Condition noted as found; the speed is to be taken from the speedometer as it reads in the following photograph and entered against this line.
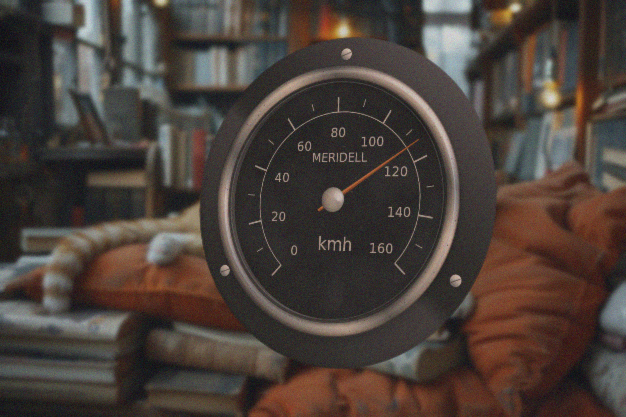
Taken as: 115 km/h
